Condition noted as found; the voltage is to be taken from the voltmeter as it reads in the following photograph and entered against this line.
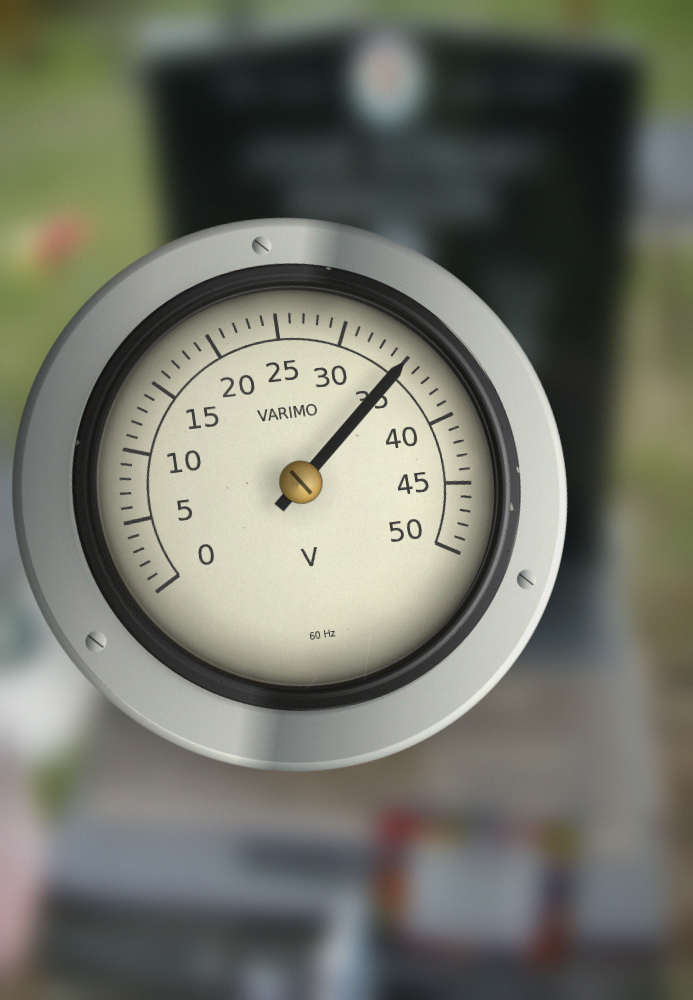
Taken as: 35 V
